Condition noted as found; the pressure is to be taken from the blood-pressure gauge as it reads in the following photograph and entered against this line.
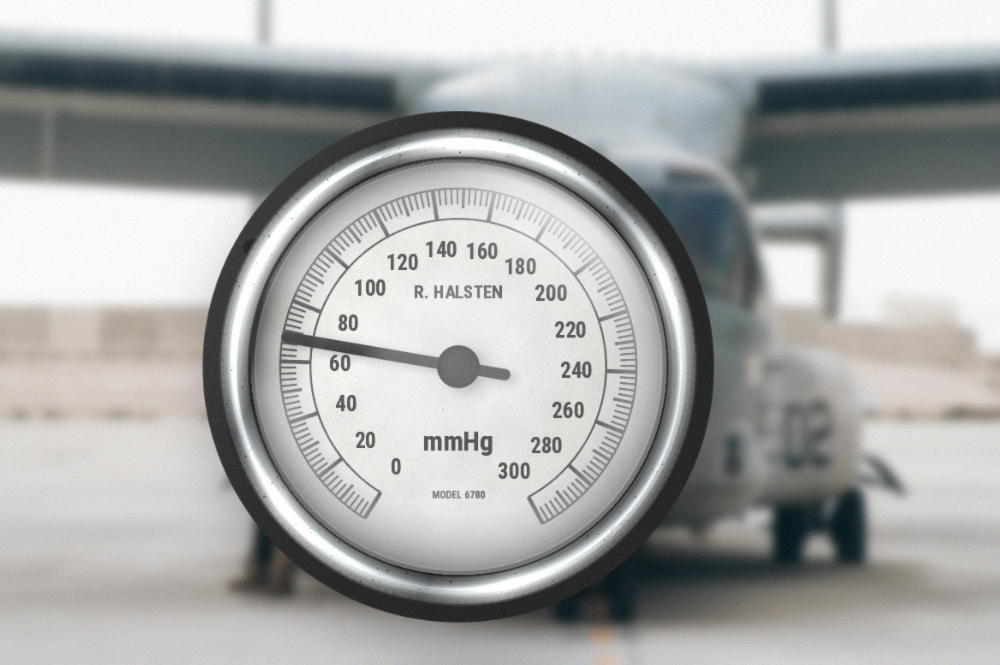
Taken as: 68 mmHg
